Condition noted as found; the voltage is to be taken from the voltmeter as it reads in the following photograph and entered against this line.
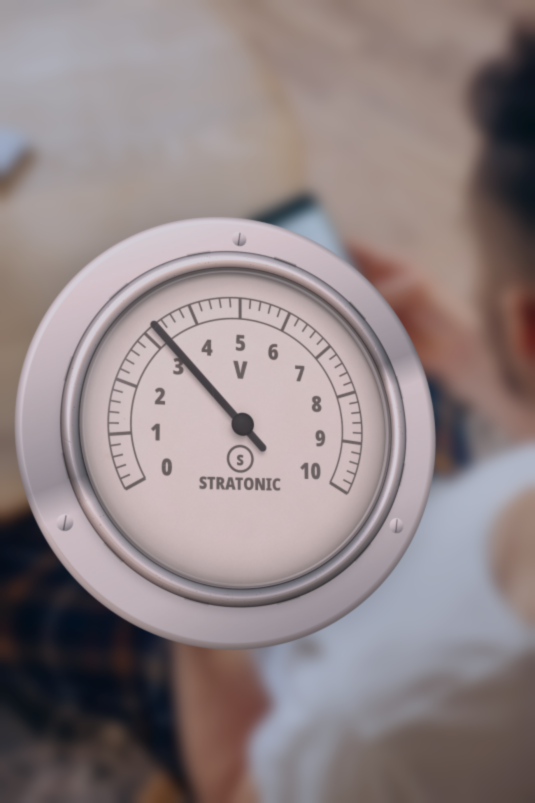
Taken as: 3.2 V
